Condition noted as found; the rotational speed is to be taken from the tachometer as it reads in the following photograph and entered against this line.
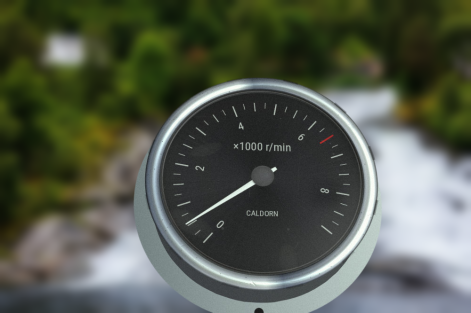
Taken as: 500 rpm
